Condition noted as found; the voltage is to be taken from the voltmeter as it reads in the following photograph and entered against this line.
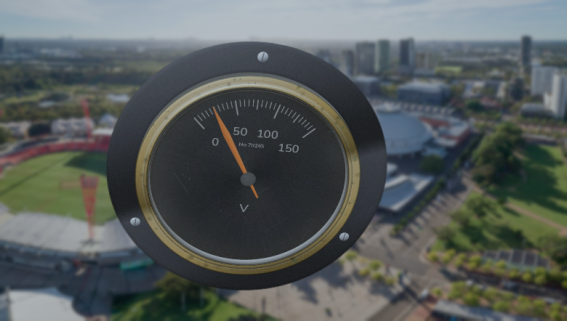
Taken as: 25 V
